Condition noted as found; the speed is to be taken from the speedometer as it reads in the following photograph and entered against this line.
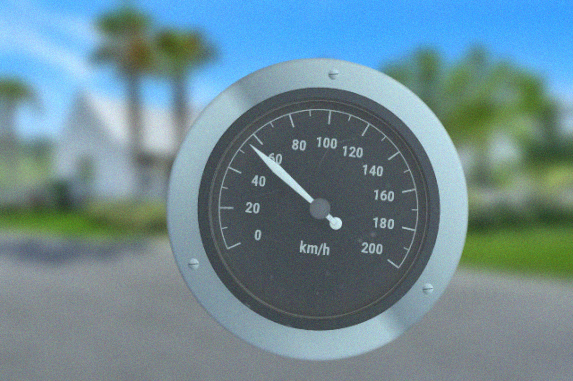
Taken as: 55 km/h
